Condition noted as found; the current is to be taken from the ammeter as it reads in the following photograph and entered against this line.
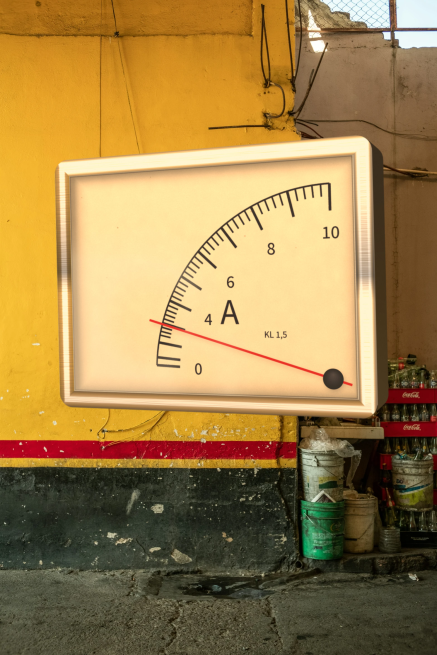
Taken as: 3 A
